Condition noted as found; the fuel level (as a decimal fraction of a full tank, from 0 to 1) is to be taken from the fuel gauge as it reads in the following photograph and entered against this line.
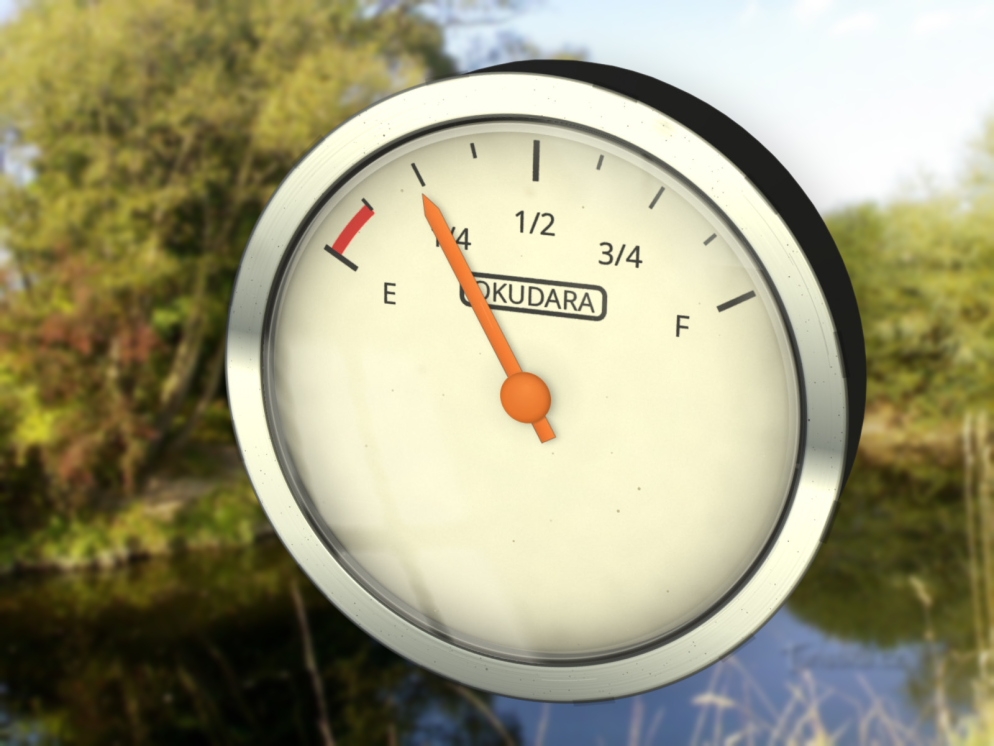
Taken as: 0.25
